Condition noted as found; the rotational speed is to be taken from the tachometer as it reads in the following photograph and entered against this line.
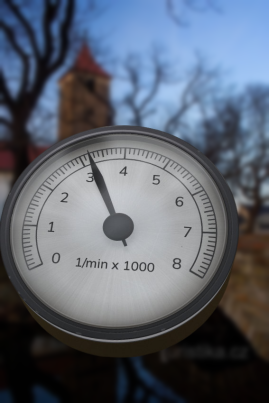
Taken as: 3200 rpm
